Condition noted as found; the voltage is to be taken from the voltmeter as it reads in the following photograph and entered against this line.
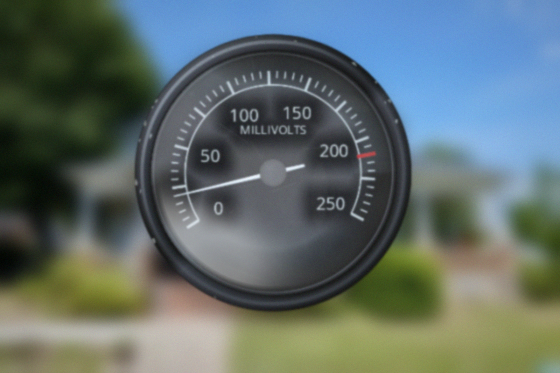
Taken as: 20 mV
